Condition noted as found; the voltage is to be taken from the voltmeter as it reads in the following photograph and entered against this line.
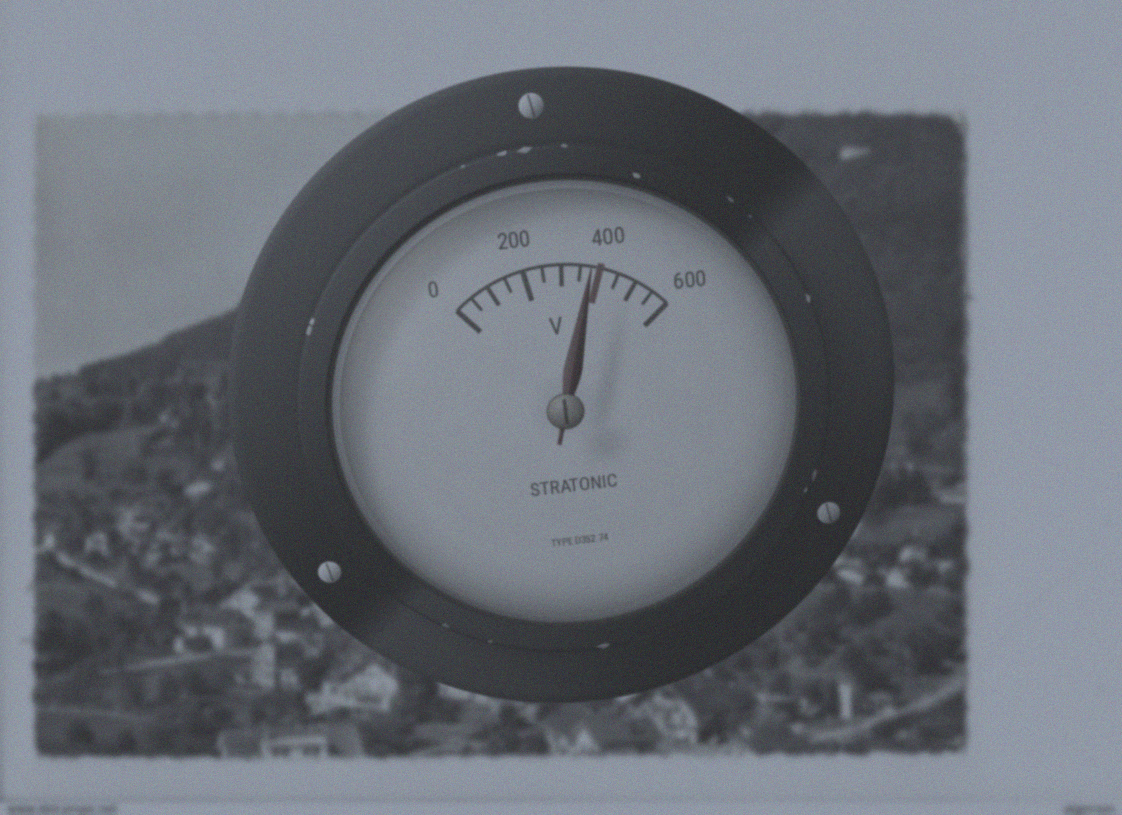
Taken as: 375 V
